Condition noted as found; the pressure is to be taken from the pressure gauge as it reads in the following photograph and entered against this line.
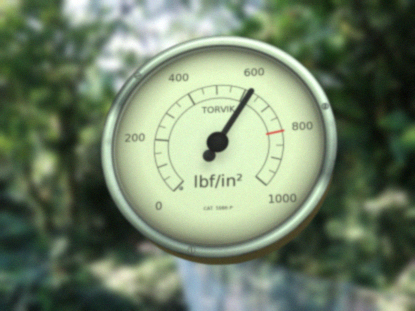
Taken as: 625 psi
